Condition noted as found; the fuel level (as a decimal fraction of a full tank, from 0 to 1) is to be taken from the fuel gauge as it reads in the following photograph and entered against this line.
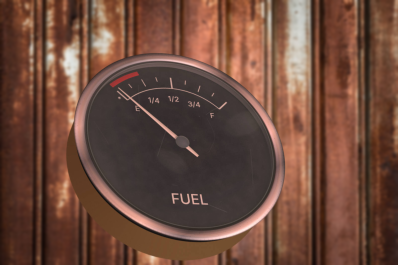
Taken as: 0
